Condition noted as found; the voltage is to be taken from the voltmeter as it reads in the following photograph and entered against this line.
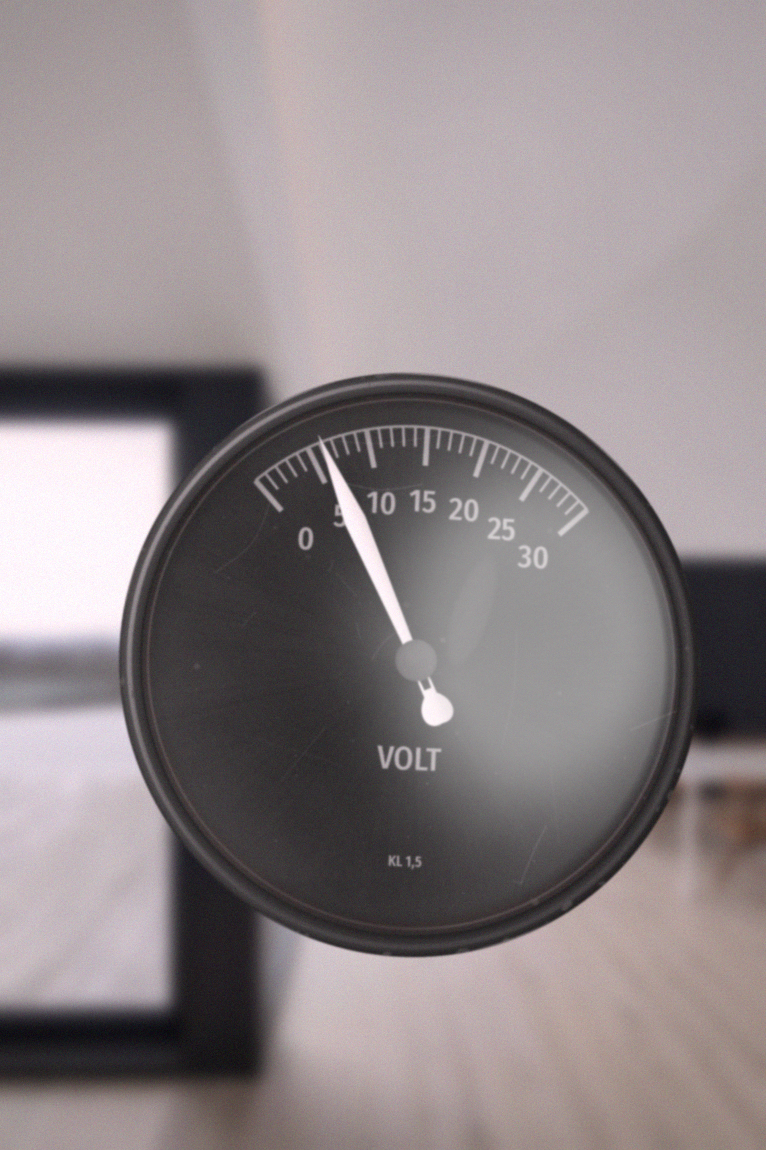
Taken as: 6 V
